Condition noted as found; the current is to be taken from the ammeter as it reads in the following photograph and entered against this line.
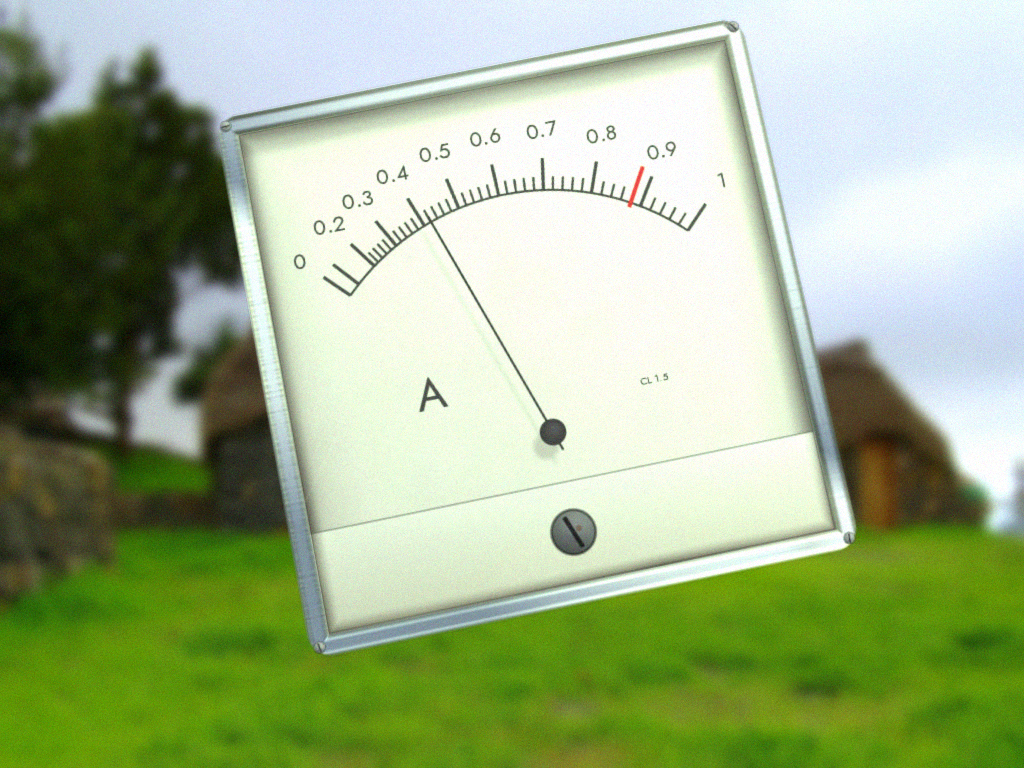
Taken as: 0.42 A
